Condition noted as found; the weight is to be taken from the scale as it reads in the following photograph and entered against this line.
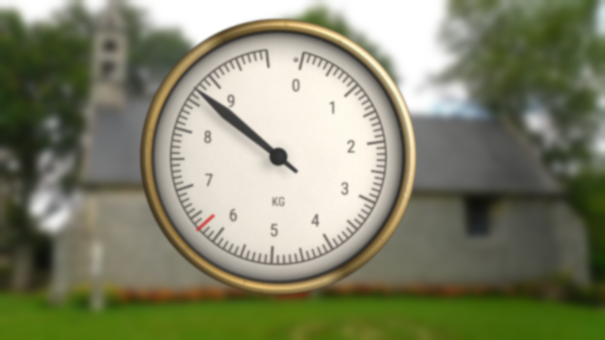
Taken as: 8.7 kg
